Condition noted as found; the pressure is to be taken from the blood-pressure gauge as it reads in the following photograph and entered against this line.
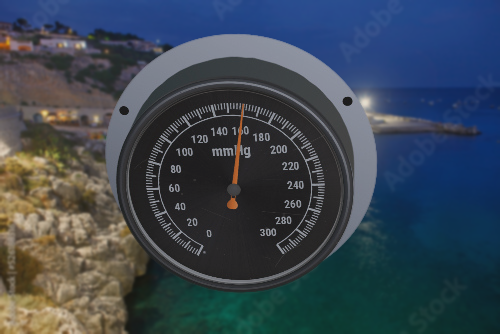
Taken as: 160 mmHg
